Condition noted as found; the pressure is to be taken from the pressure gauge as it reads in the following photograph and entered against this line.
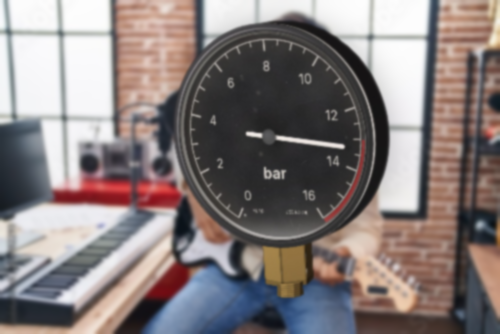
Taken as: 13.25 bar
